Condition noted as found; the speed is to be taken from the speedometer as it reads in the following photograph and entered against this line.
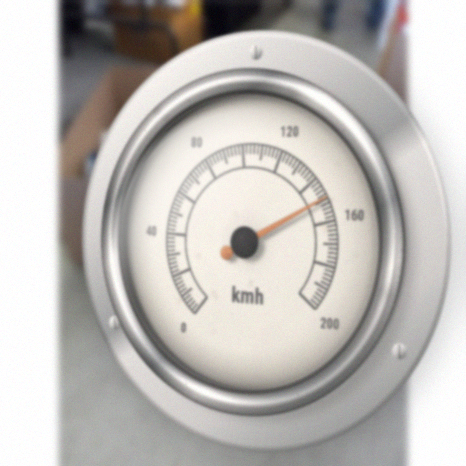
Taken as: 150 km/h
